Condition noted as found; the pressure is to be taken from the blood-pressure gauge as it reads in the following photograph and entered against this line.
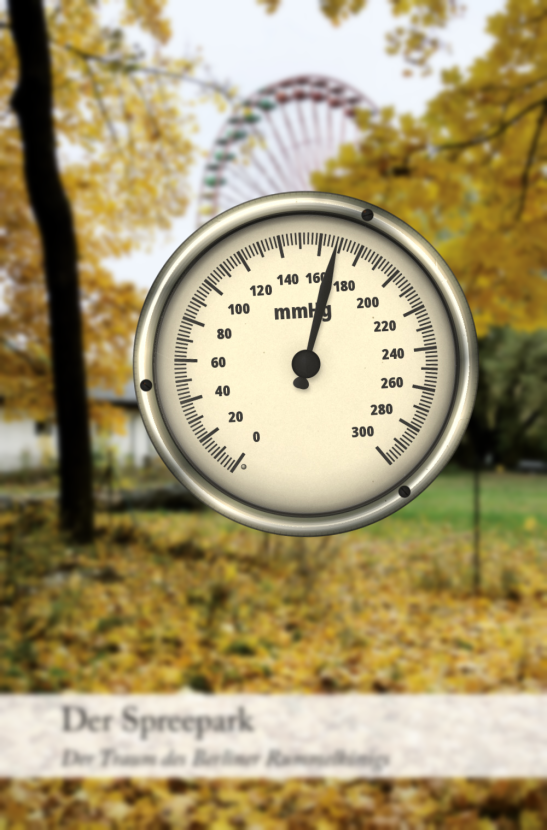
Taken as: 168 mmHg
